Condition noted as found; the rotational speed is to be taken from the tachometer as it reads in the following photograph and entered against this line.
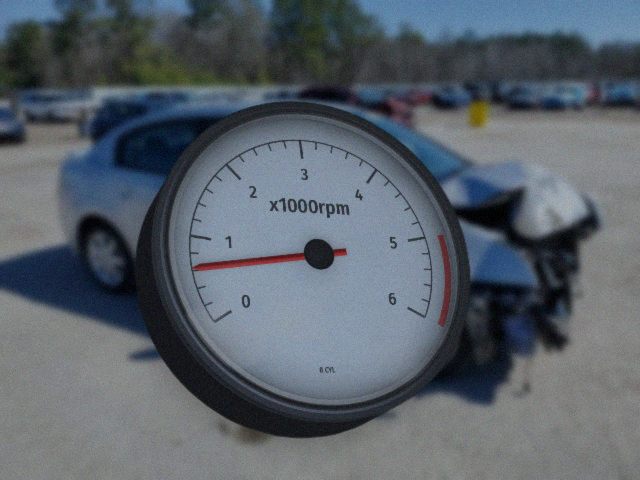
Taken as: 600 rpm
